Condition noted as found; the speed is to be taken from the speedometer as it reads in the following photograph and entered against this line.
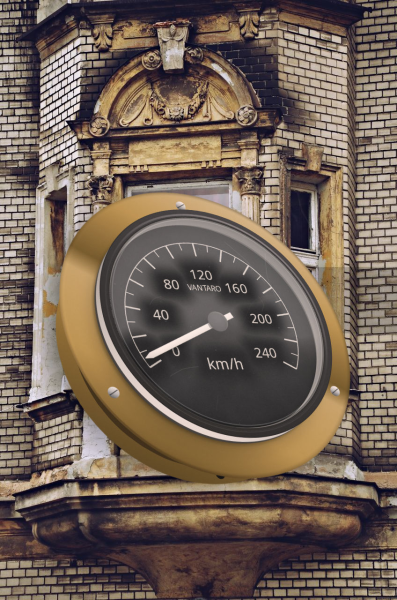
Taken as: 5 km/h
